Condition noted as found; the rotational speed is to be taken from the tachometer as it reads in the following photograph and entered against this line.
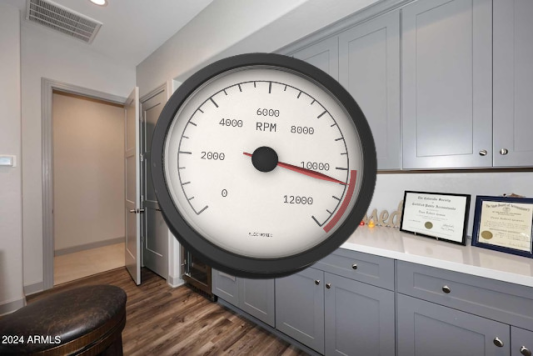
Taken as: 10500 rpm
